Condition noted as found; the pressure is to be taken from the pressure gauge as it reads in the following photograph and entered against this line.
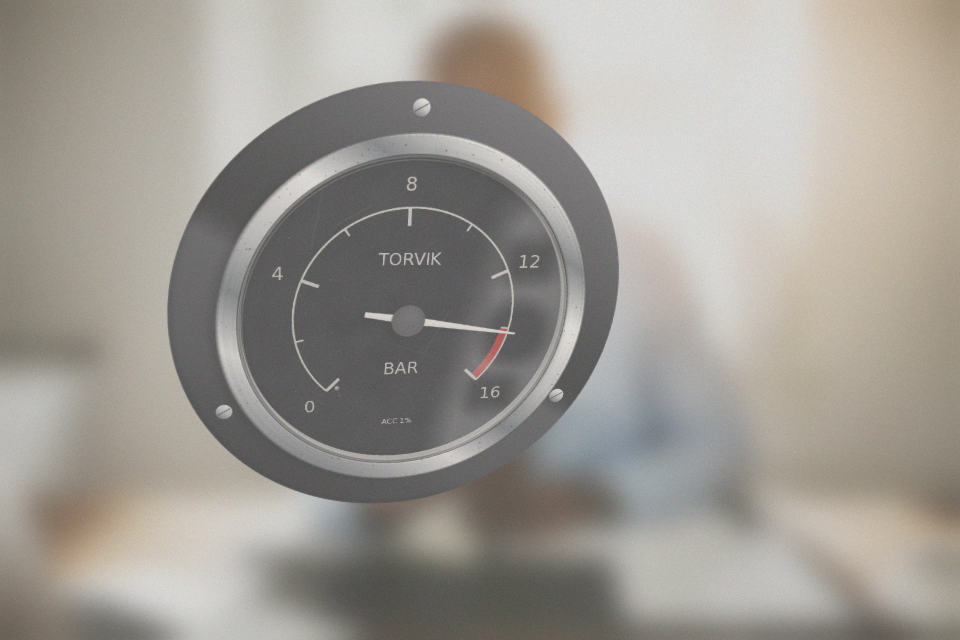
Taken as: 14 bar
